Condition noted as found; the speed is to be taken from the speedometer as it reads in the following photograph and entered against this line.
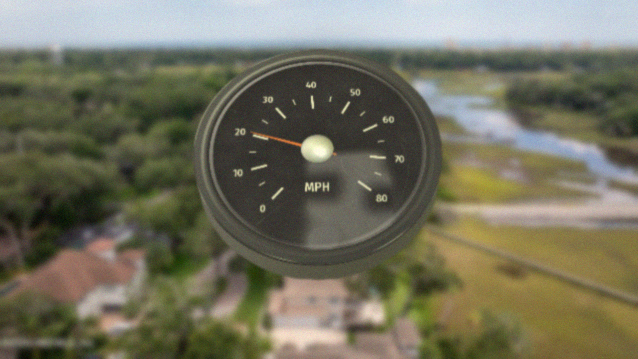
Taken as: 20 mph
